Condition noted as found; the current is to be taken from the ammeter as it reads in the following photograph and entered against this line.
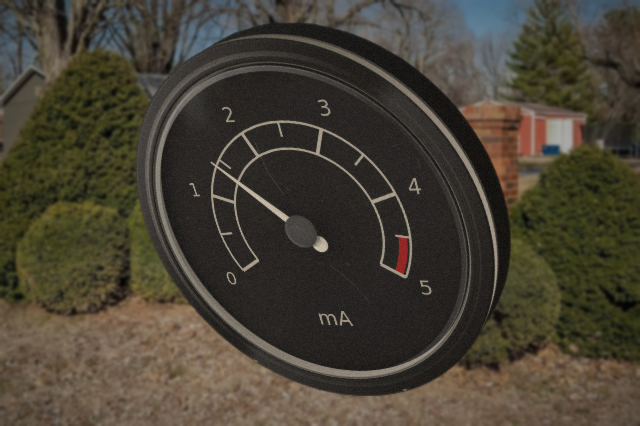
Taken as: 1.5 mA
